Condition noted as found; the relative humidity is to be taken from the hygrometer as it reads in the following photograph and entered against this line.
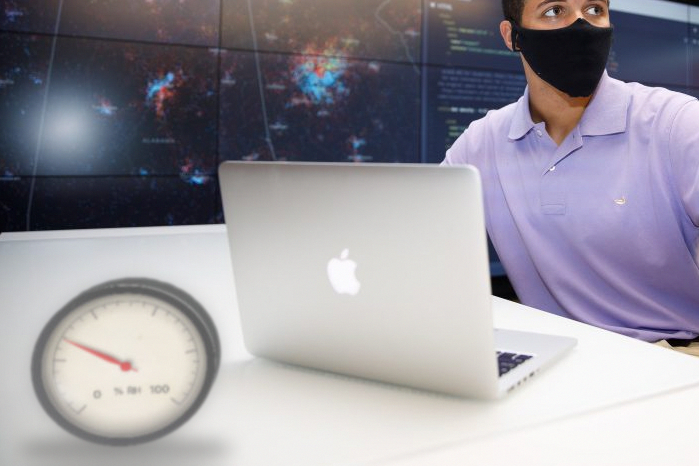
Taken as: 28 %
